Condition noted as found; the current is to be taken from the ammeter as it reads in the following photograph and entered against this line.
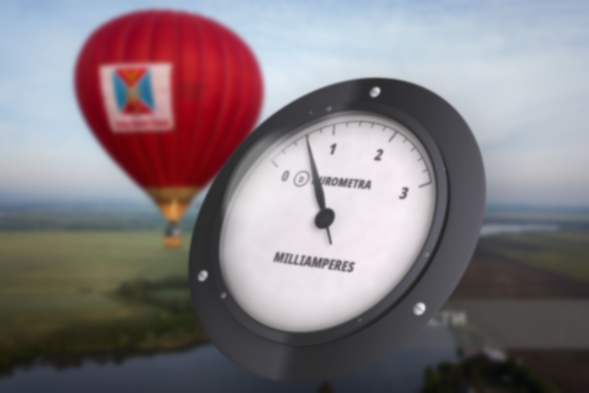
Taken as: 0.6 mA
